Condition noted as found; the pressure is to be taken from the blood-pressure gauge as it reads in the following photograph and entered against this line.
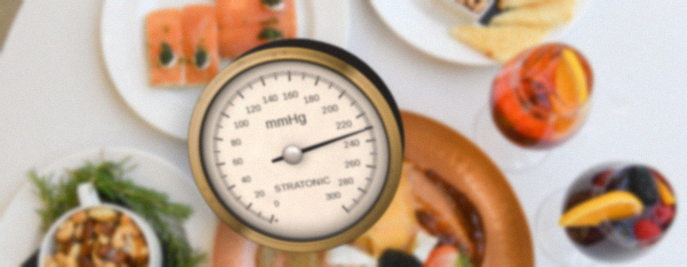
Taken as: 230 mmHg
